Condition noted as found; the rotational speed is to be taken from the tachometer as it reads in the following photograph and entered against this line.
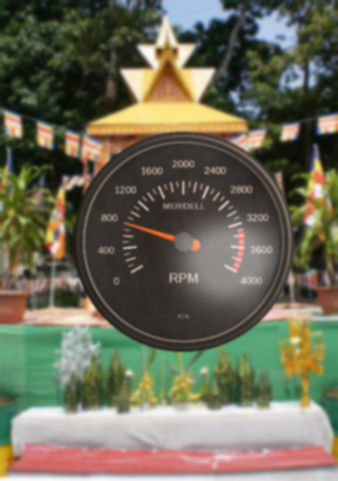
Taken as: 800 rpm
